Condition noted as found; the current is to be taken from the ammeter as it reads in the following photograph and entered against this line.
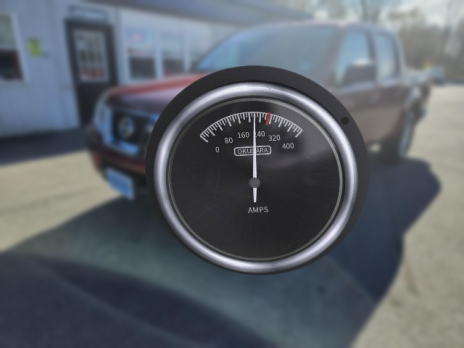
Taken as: 220 A
